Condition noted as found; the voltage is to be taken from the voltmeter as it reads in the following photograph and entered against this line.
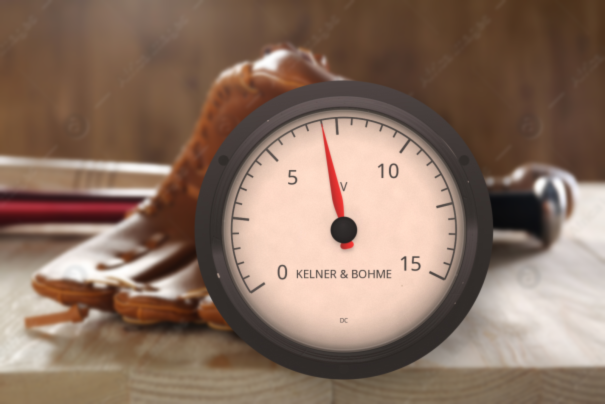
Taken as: 7 V
